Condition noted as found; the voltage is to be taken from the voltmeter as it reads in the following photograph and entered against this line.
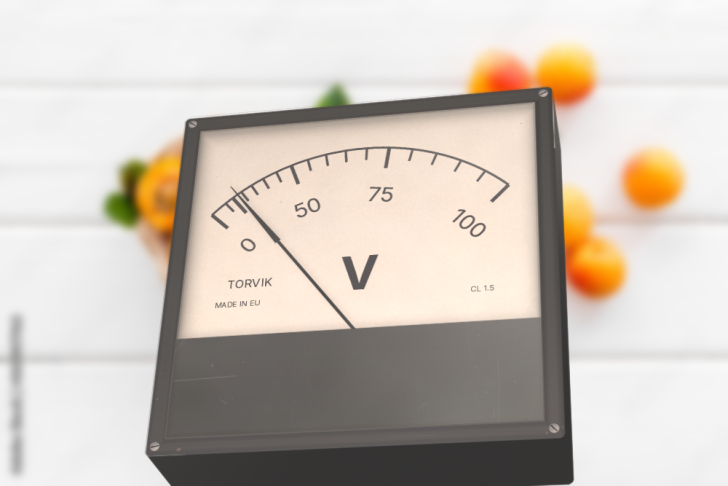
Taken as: 27.5 V
